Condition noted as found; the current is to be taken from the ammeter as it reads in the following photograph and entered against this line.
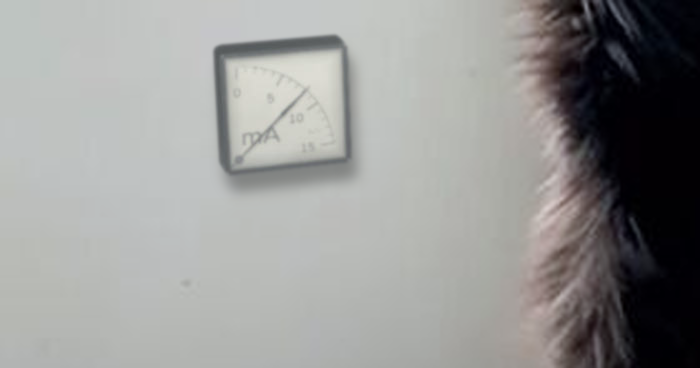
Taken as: 8 mA
